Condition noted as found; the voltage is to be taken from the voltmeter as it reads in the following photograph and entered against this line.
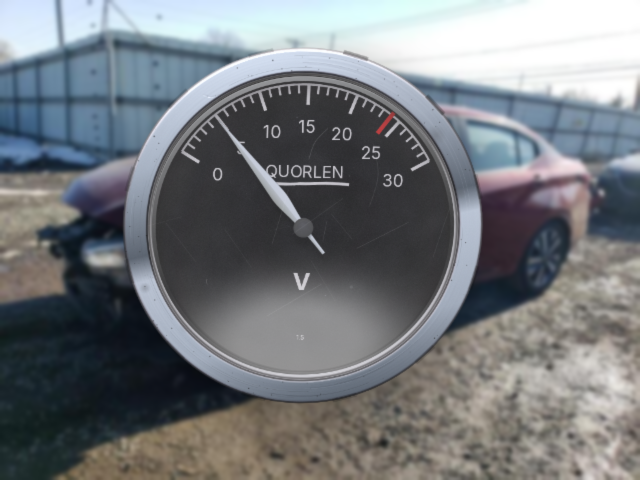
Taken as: 5 V
